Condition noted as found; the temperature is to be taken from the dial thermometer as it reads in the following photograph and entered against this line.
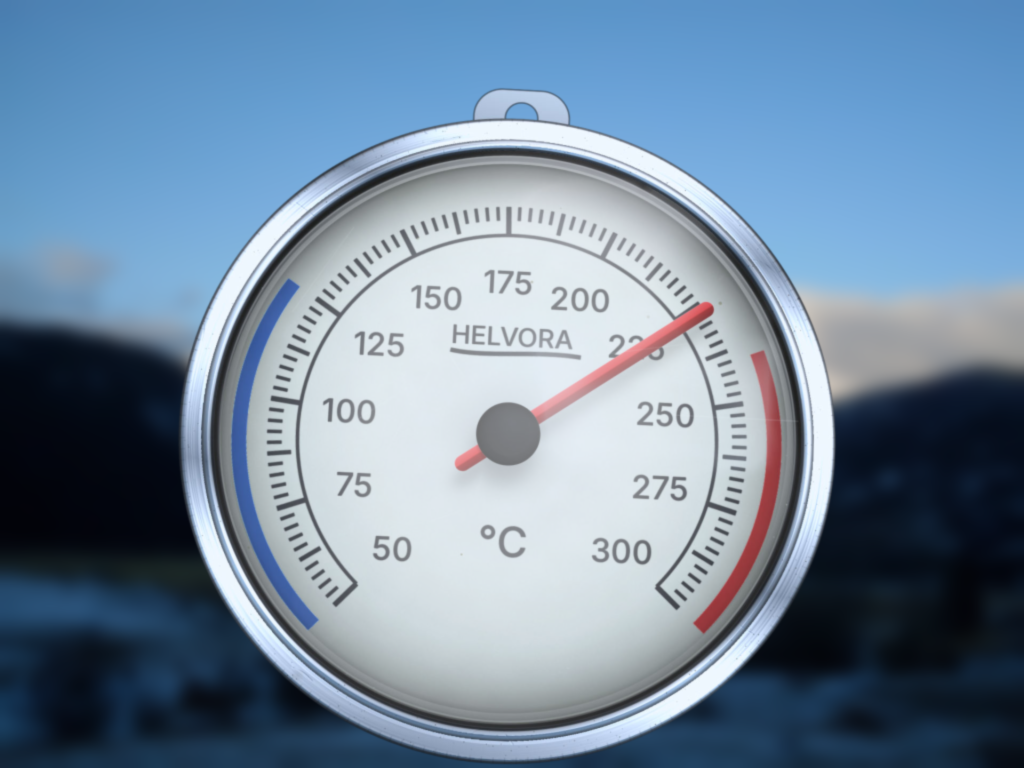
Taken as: 227.5 °C
